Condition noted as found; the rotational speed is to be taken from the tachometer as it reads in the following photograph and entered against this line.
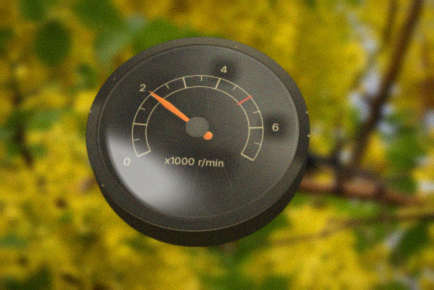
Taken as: 2000 rpm
